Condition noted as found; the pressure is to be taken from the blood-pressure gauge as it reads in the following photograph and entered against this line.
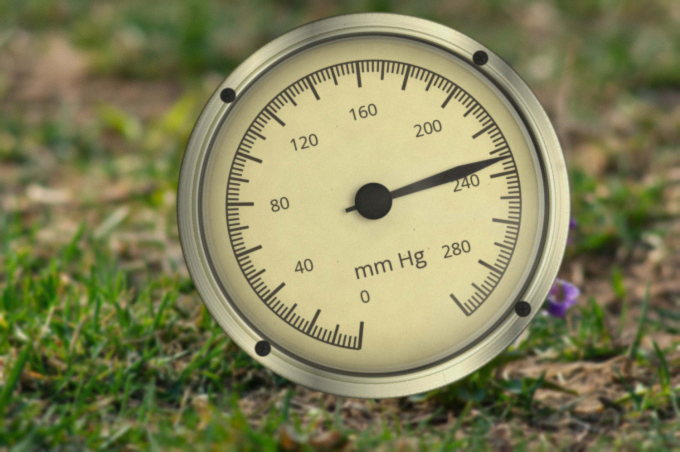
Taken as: 234 mmHg
